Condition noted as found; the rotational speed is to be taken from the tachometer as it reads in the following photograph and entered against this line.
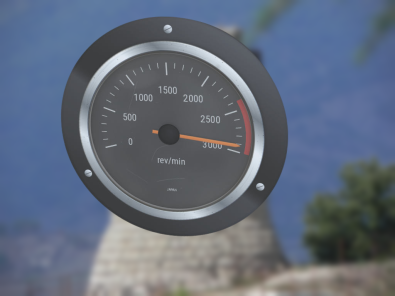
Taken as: 2900 rpm
